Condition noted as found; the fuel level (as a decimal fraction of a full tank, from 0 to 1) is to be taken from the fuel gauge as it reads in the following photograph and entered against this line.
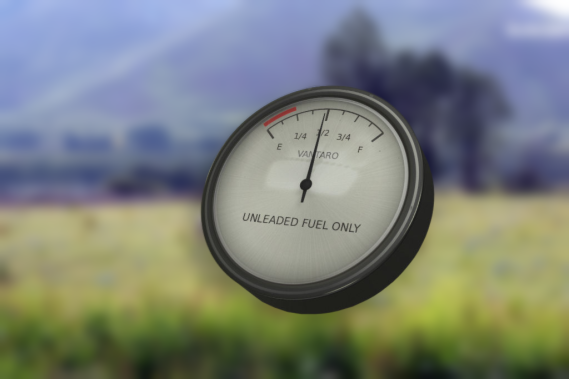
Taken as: 0.5
